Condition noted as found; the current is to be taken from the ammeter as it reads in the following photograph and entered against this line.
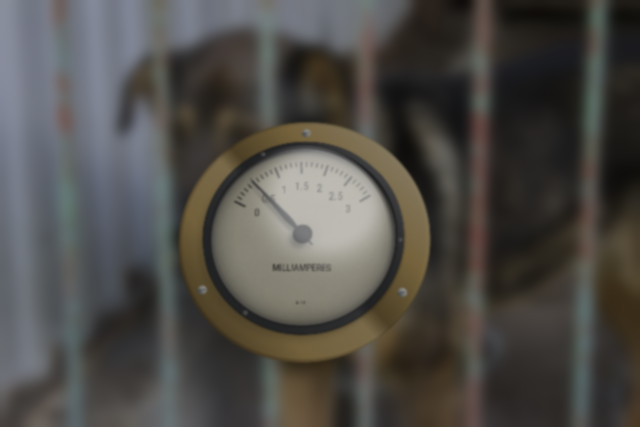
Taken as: 0.5 mA
